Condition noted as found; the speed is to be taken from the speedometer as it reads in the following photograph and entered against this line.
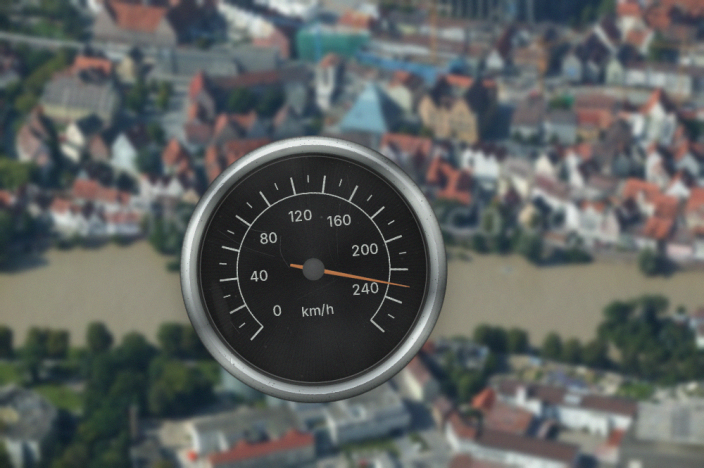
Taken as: 230 km/h
